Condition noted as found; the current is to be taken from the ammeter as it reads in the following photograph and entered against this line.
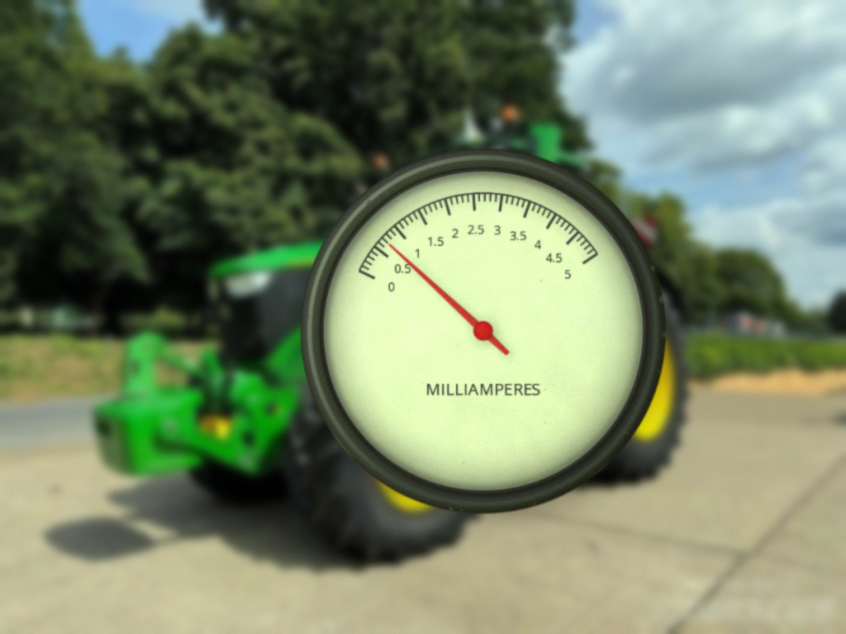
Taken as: 0.7 mA
